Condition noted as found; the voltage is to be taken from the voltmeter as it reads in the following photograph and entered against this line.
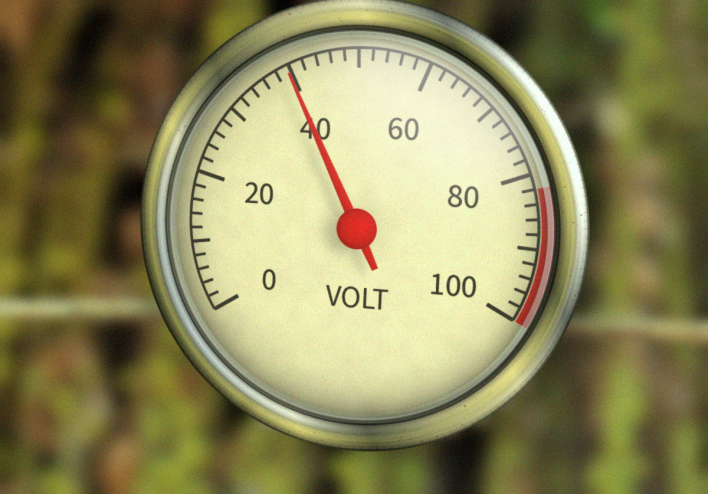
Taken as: 40 V
